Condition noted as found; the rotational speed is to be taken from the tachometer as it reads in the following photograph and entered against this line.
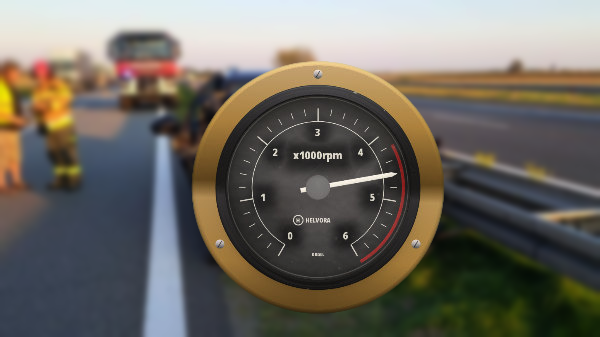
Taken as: 4600 rpm
